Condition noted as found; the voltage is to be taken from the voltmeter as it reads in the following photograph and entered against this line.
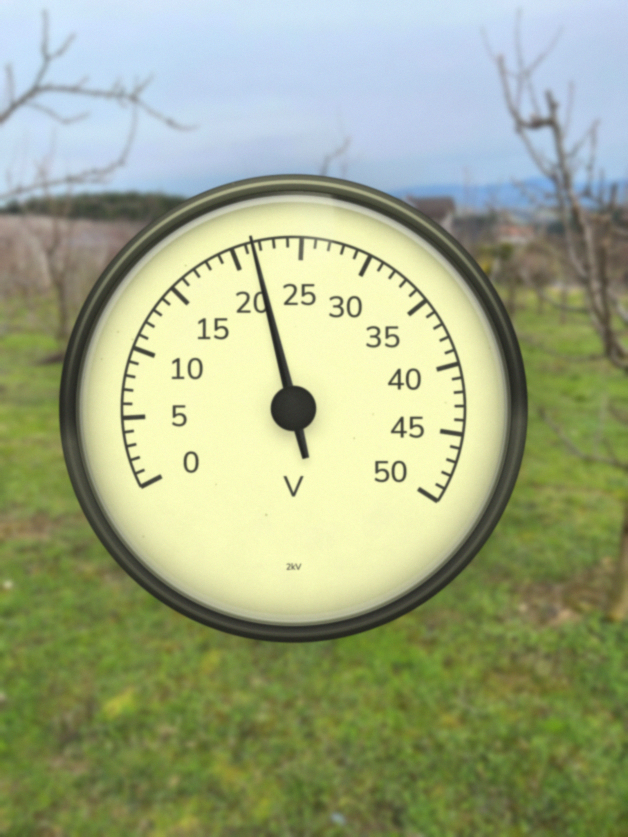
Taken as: 21.5 V
